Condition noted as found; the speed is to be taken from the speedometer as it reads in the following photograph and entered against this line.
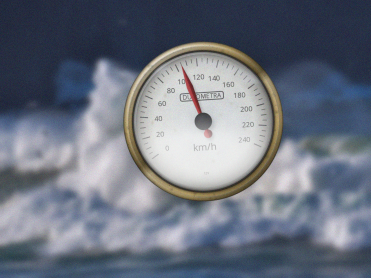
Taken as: 105 km/h
